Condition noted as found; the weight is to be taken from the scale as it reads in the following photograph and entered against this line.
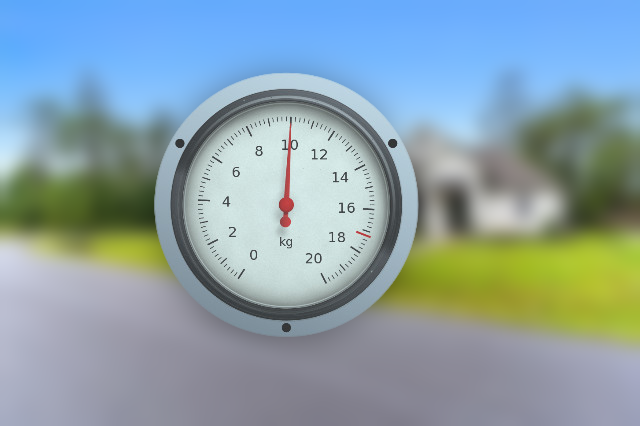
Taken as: 10 kg
